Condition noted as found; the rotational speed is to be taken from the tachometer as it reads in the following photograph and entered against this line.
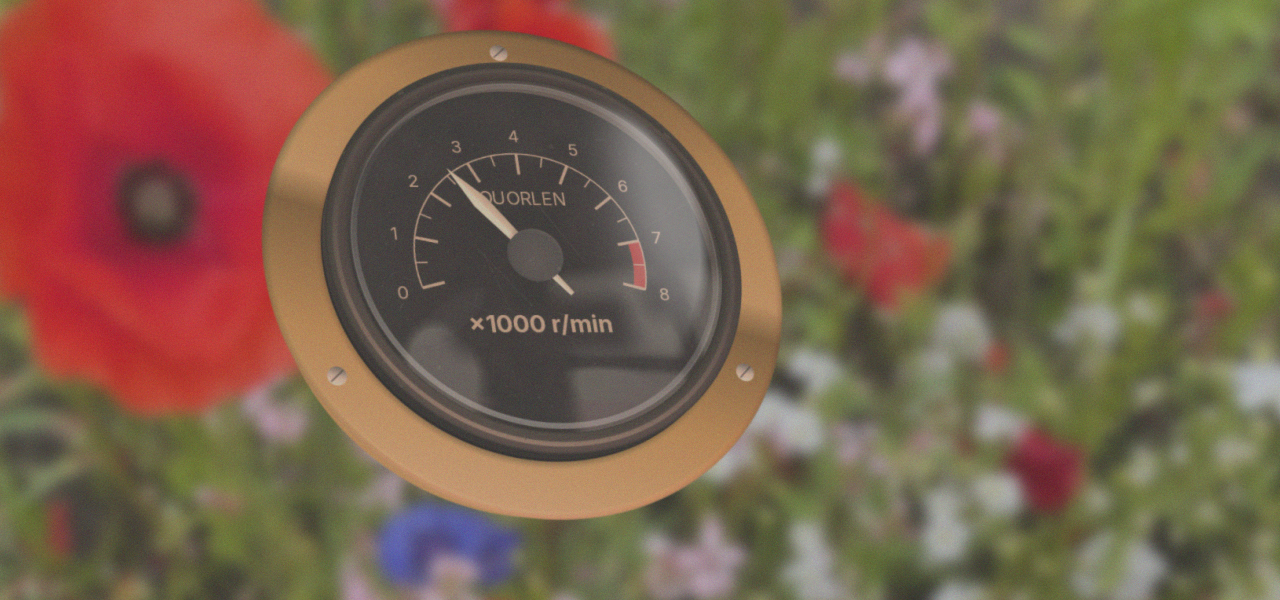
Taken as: 2500 rpm
